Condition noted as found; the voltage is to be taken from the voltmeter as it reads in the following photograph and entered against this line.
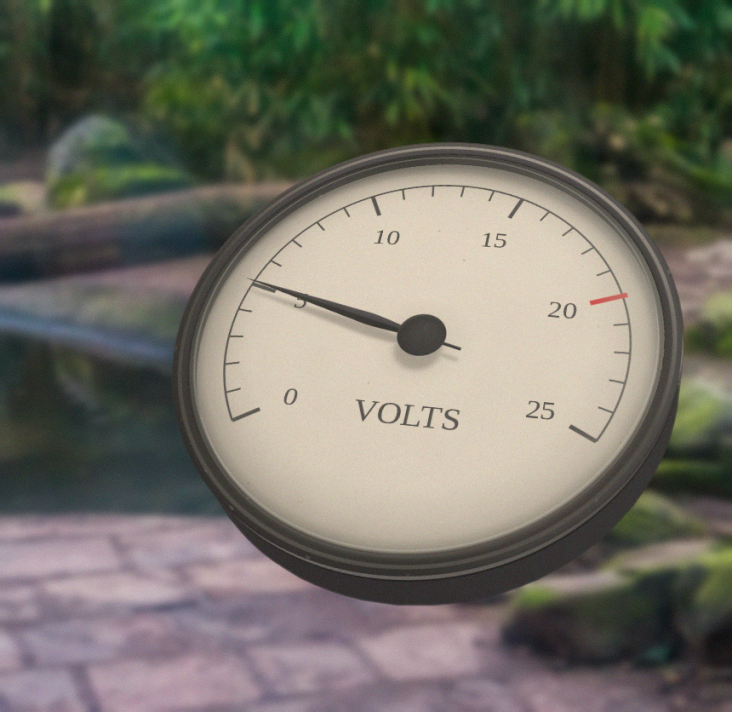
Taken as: 5 V
